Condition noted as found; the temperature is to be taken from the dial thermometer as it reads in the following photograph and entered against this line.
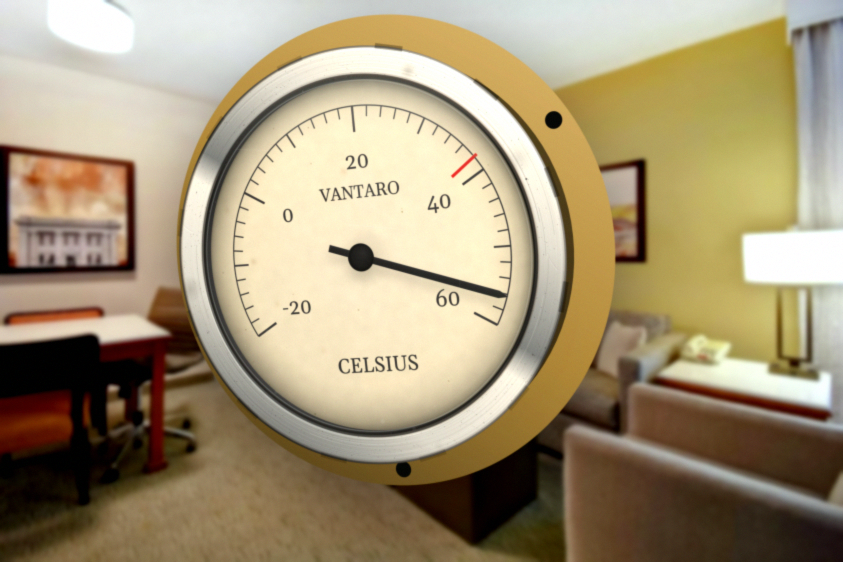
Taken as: 56 °C
